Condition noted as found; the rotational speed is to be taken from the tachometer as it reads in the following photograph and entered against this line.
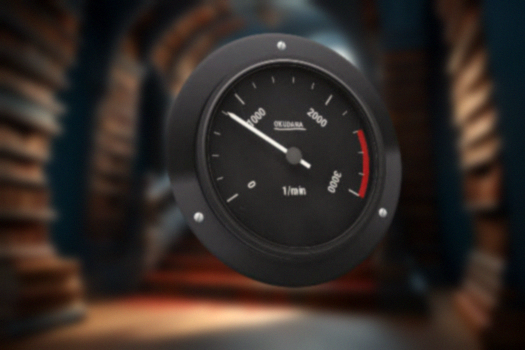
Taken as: 800 rpm
